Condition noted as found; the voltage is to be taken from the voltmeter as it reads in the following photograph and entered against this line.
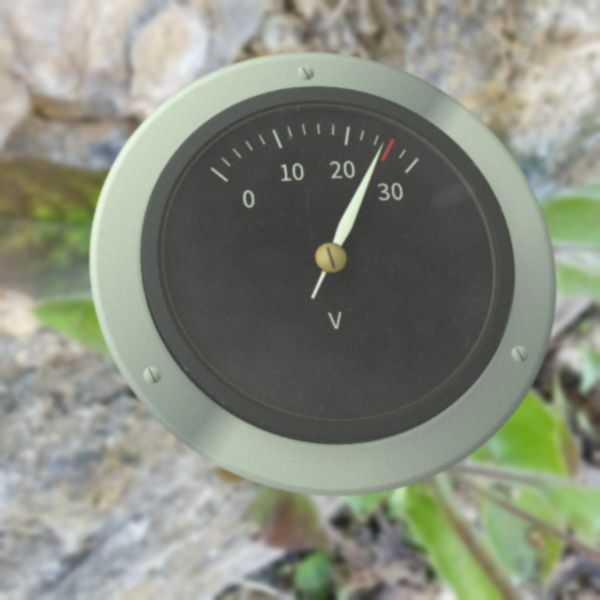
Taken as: 25 V
